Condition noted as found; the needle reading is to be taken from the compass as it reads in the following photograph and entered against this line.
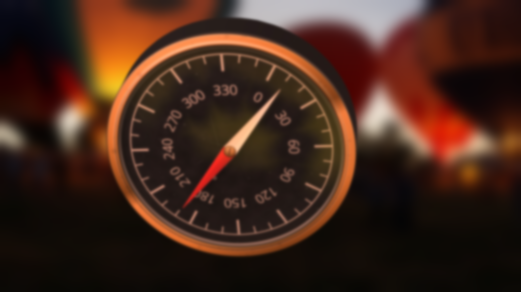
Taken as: 190 °
